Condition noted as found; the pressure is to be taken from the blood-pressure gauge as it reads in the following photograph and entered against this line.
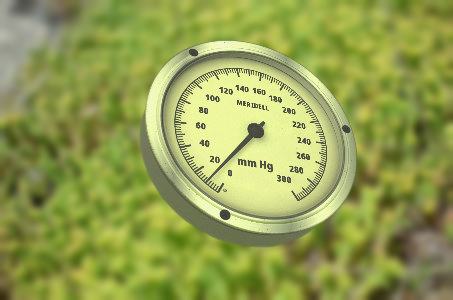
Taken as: 10 mmHg
